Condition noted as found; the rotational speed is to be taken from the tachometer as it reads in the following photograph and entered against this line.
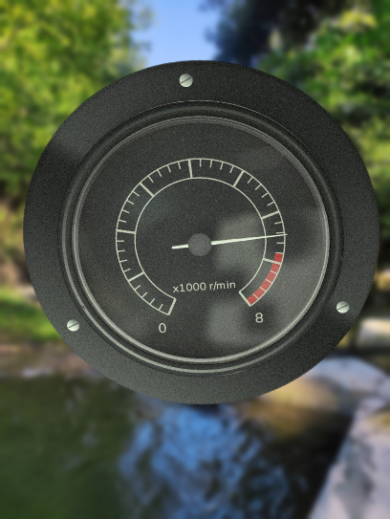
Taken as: 6400 rpm
